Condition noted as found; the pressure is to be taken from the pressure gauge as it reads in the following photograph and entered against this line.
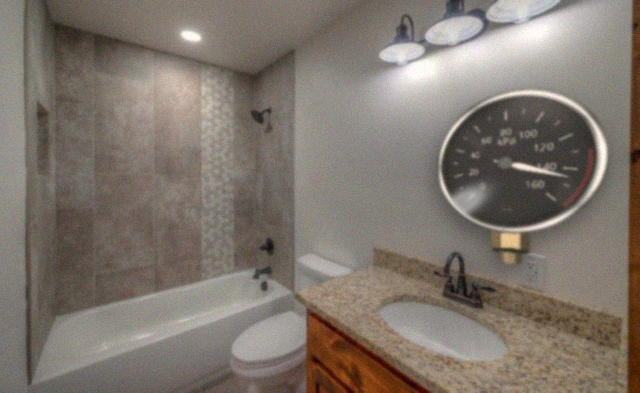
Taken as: 145 kPa
